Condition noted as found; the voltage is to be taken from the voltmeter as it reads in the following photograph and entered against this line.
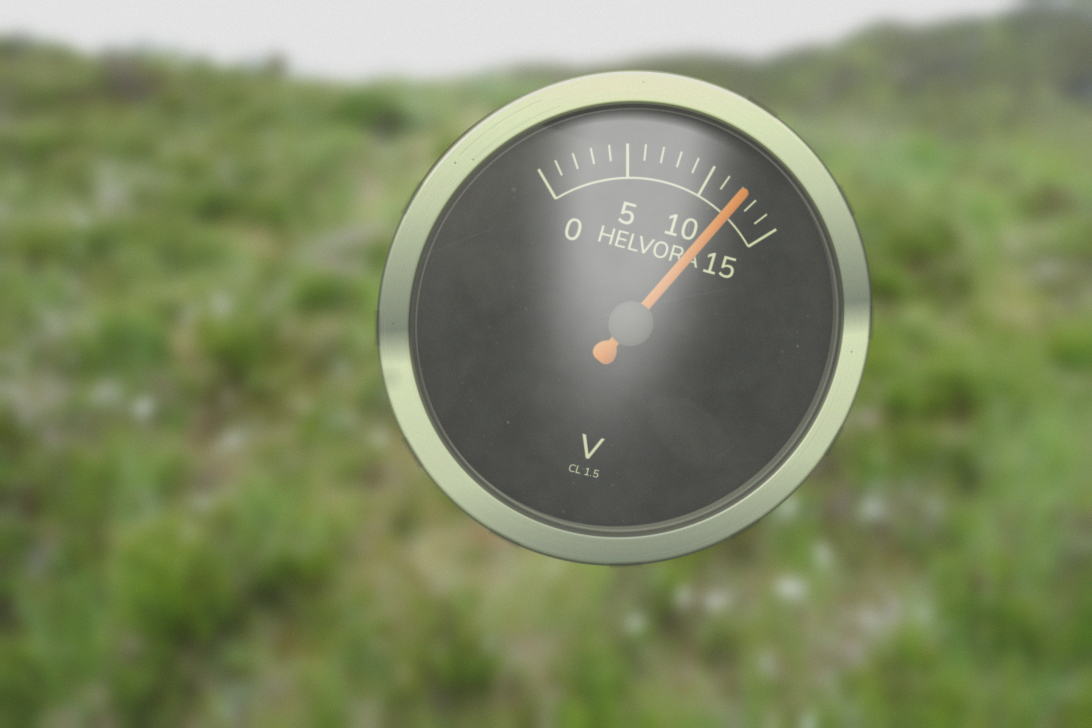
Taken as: 12 V
